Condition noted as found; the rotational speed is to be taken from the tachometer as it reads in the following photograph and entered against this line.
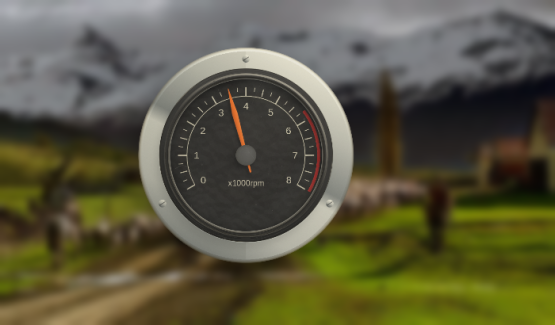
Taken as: 3500 rpm
